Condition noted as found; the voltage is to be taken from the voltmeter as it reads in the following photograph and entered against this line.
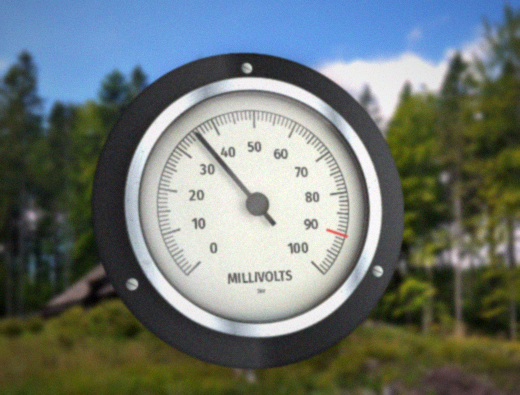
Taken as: 35 mV
